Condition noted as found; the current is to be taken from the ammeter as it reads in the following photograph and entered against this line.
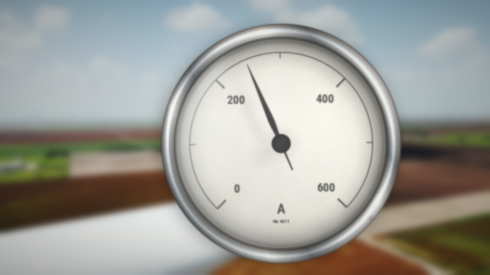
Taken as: 250 A
